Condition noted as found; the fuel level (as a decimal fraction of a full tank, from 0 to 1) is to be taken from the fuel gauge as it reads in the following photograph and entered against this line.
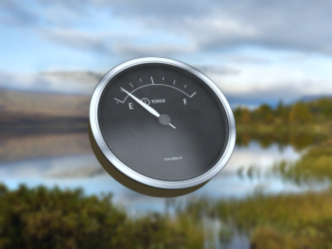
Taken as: 0.125
